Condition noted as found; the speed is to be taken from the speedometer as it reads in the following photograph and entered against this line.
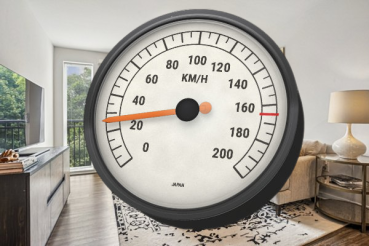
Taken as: 25 km/h
